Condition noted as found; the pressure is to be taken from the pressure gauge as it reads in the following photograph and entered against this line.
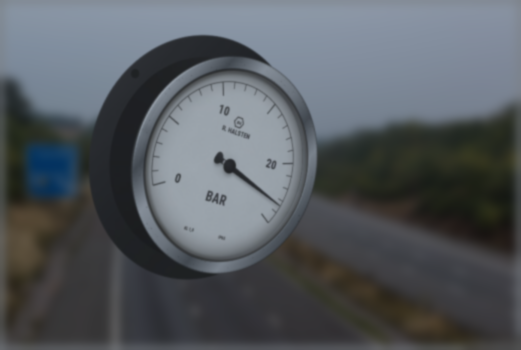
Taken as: 23.5 bar
